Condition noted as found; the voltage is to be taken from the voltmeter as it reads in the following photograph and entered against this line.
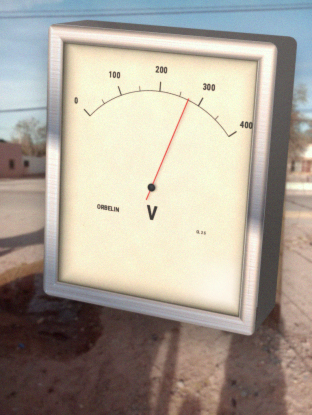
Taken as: 275 V
